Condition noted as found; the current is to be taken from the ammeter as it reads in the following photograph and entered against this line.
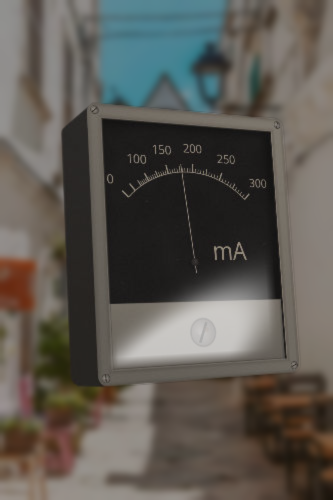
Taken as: 175 mA
